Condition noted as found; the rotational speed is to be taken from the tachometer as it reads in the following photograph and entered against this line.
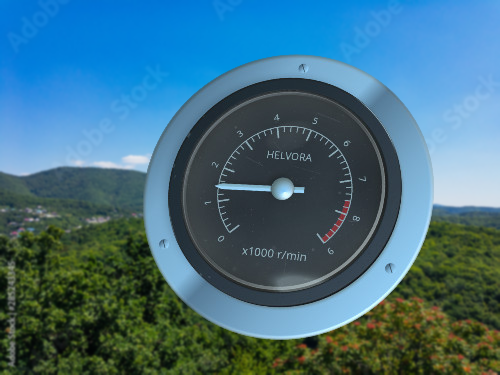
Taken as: 1400 rpm
